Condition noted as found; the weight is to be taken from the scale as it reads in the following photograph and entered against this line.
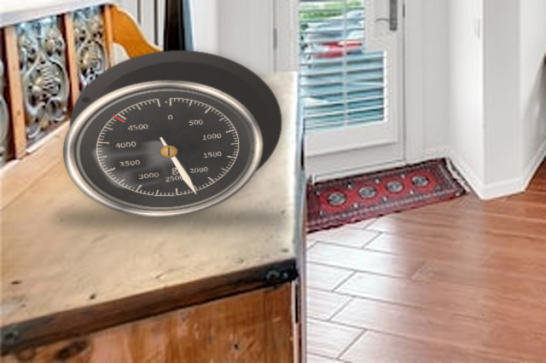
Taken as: 2250 g
